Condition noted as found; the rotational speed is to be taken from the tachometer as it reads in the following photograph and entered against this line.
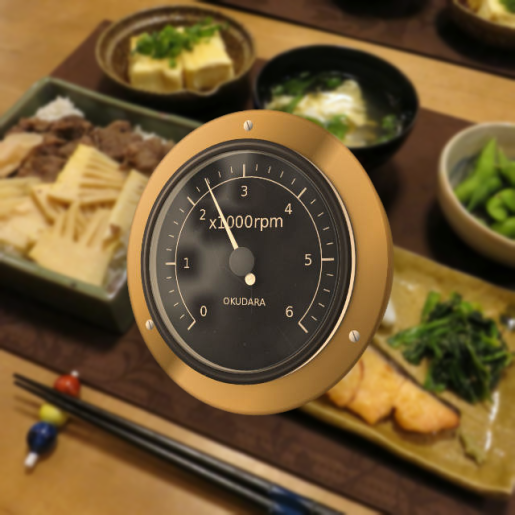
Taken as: 2400 rpm
